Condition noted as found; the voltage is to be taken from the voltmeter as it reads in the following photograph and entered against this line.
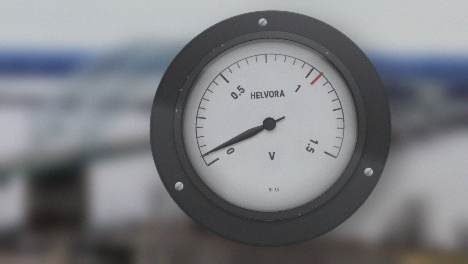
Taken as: 0.05 V
